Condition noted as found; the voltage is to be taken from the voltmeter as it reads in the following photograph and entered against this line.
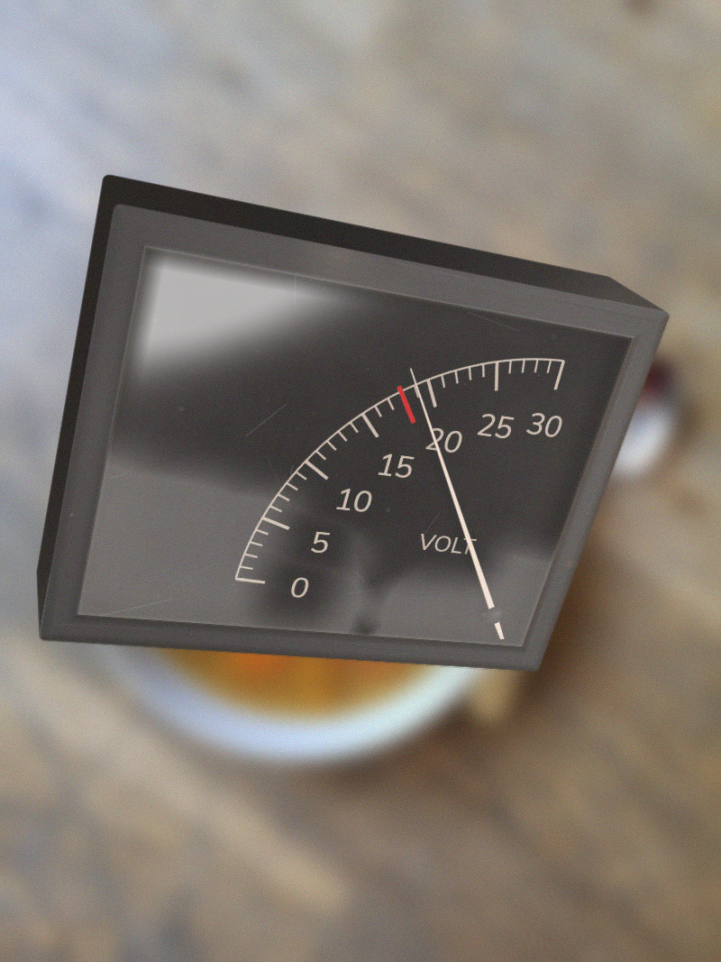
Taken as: 19 V
